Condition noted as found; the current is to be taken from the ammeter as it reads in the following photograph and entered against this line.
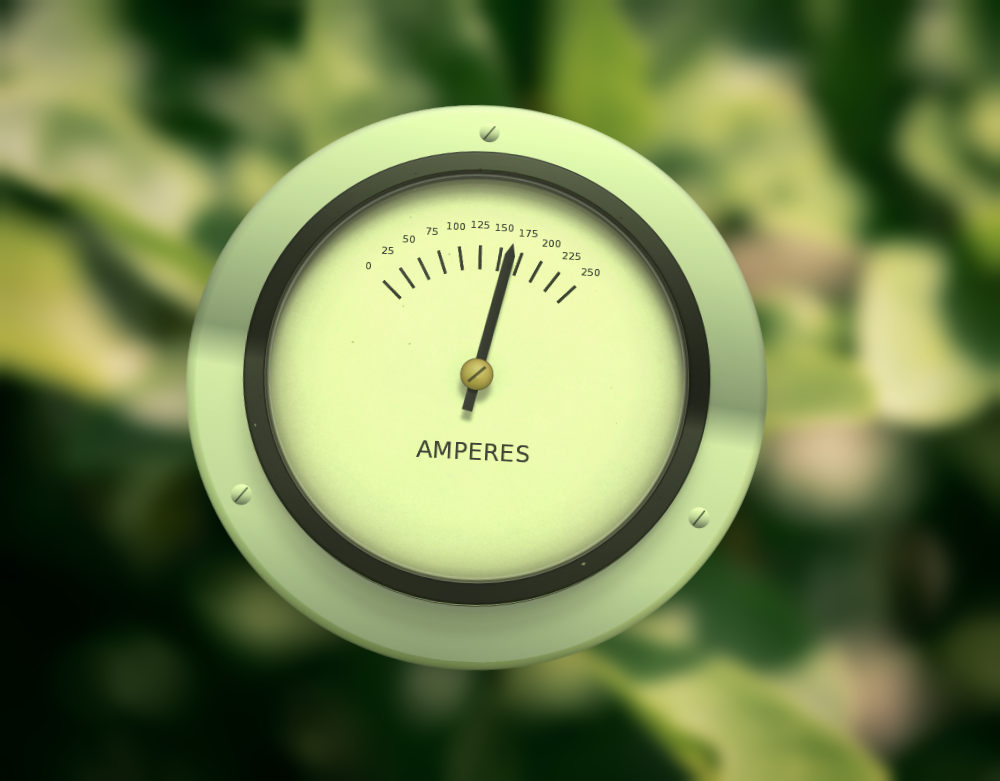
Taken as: 162.5 A
